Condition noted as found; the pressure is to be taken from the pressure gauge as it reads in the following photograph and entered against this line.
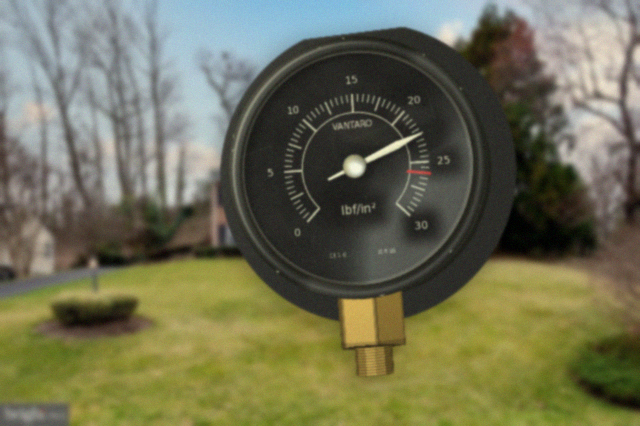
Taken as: 22.5 psi
